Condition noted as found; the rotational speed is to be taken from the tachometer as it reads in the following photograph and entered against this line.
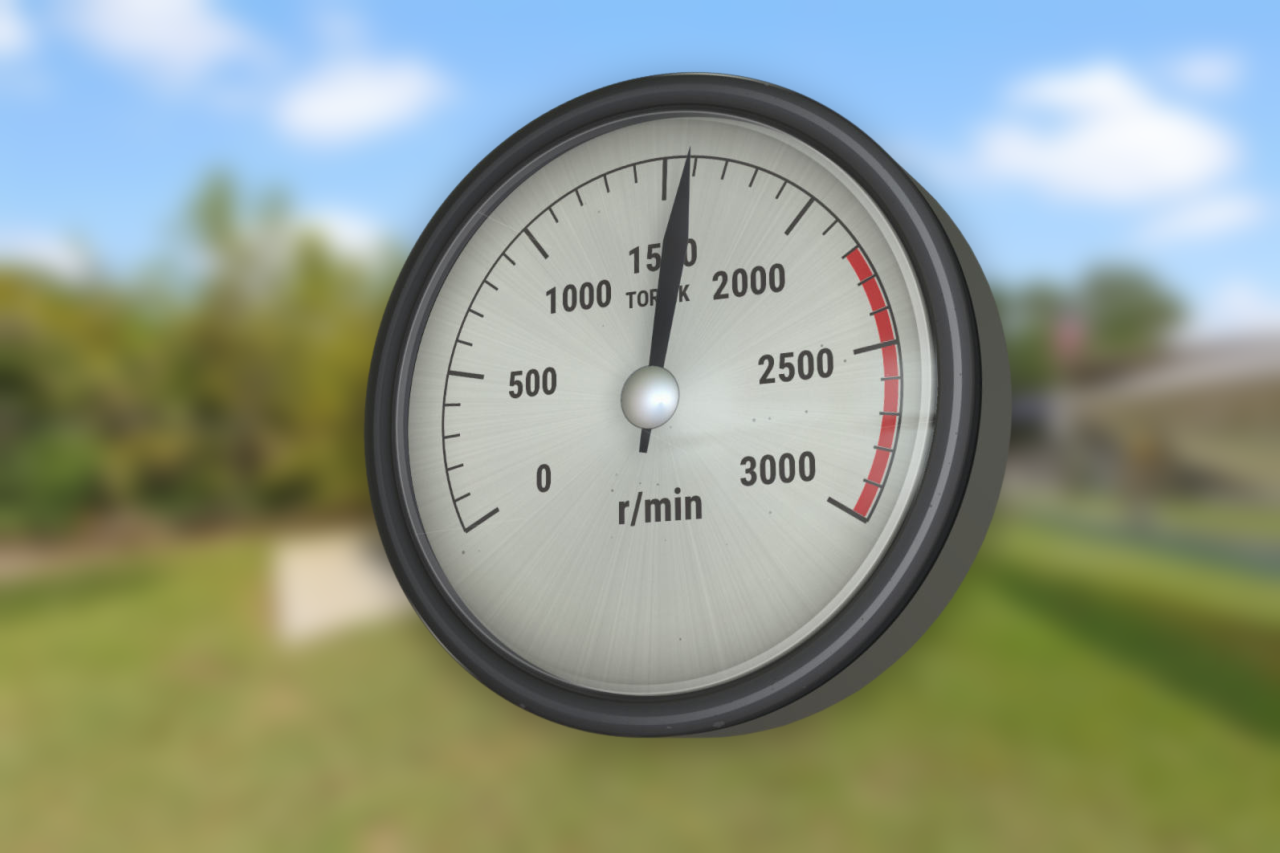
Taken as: 1600 rpm
